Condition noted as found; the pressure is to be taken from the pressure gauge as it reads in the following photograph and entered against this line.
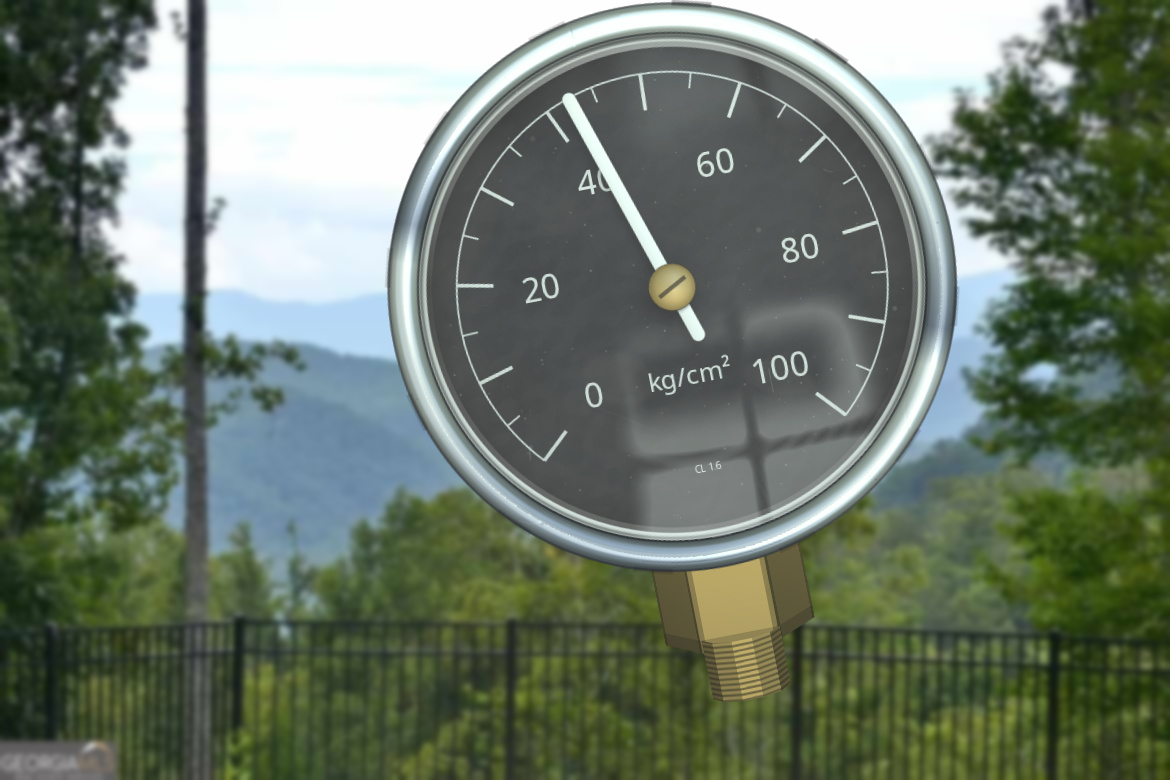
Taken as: 42.5 kg/cm²
